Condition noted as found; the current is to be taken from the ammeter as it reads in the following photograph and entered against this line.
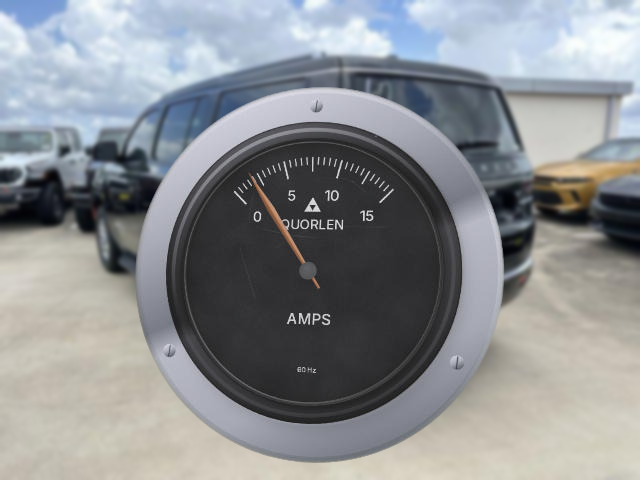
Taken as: 2 A
